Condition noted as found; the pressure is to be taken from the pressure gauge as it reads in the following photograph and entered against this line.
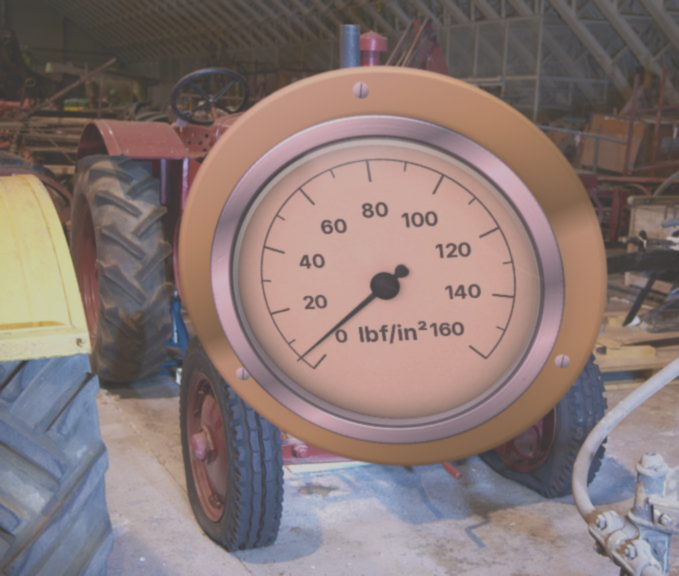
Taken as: 5 psi
